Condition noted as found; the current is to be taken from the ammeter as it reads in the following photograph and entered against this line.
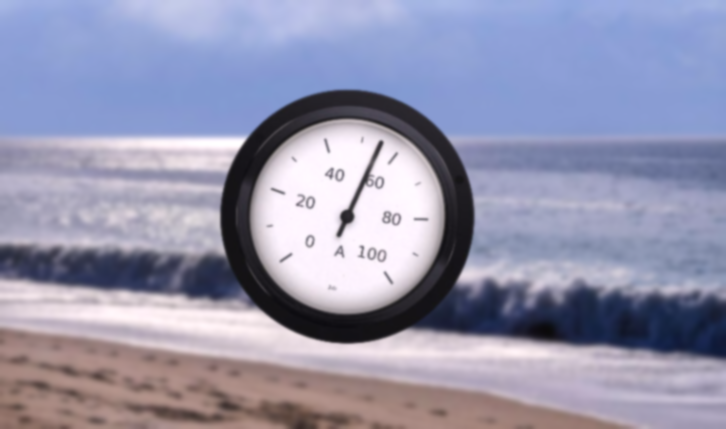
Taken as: 55 A
